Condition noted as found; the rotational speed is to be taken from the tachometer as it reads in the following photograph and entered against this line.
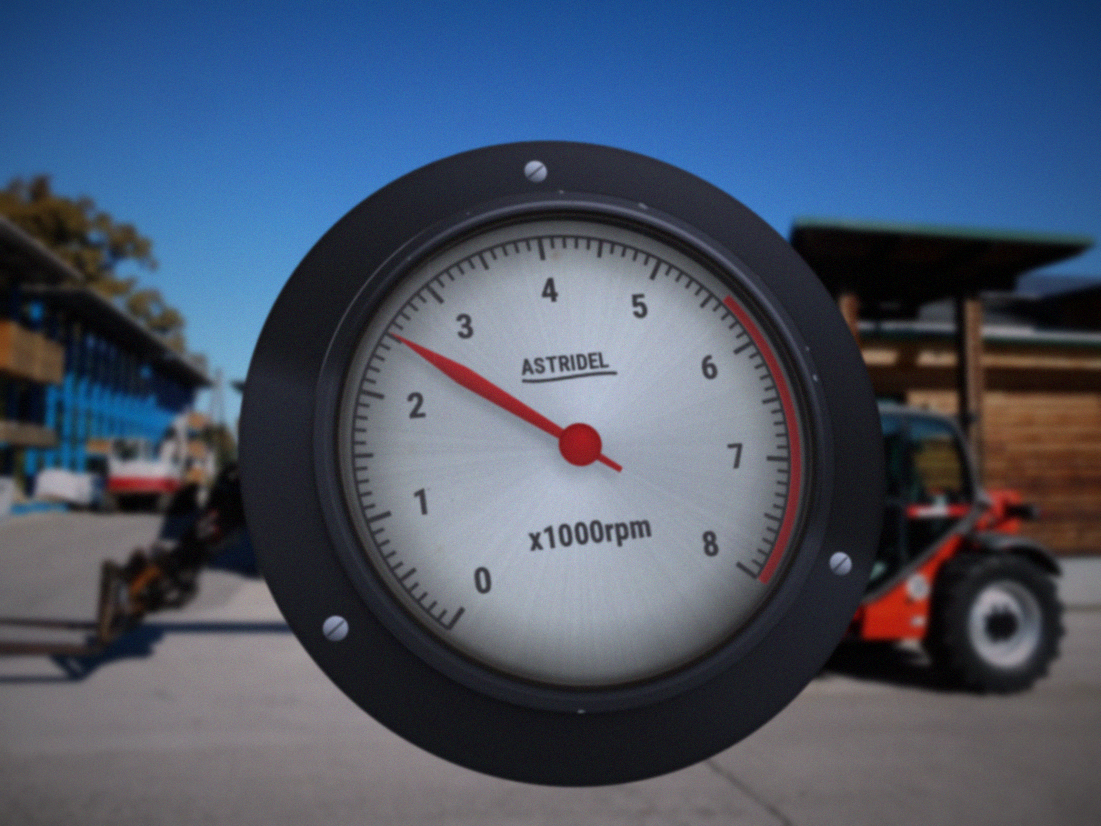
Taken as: 2500 rpm
